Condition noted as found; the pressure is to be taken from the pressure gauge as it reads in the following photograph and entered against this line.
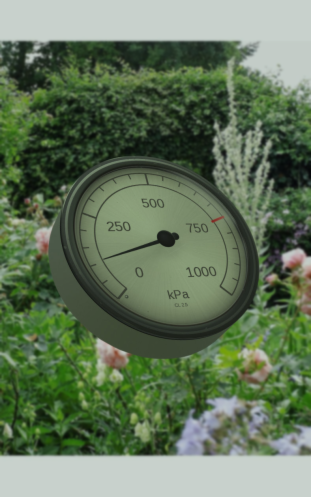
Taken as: 100 kPa
